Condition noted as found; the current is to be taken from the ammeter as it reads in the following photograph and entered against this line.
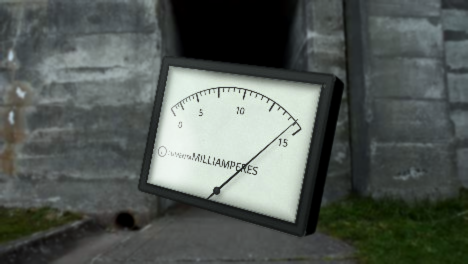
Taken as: 14.5 mA
